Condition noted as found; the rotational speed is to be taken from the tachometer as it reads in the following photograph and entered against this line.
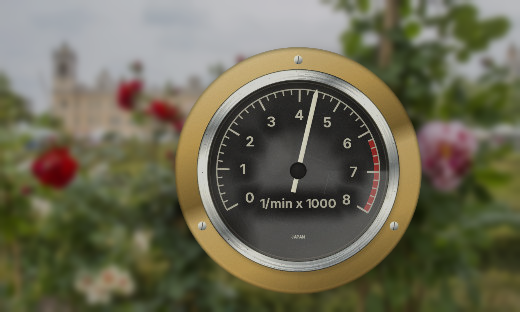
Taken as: 4400 rpm
